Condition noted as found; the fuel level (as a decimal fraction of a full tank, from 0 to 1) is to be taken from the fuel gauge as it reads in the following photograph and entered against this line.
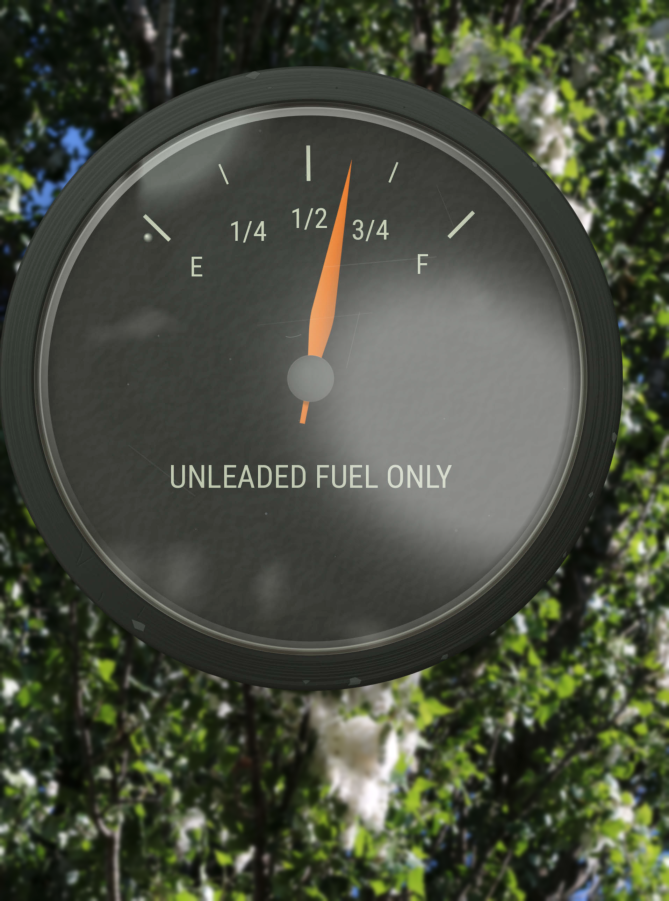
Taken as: 0.625
